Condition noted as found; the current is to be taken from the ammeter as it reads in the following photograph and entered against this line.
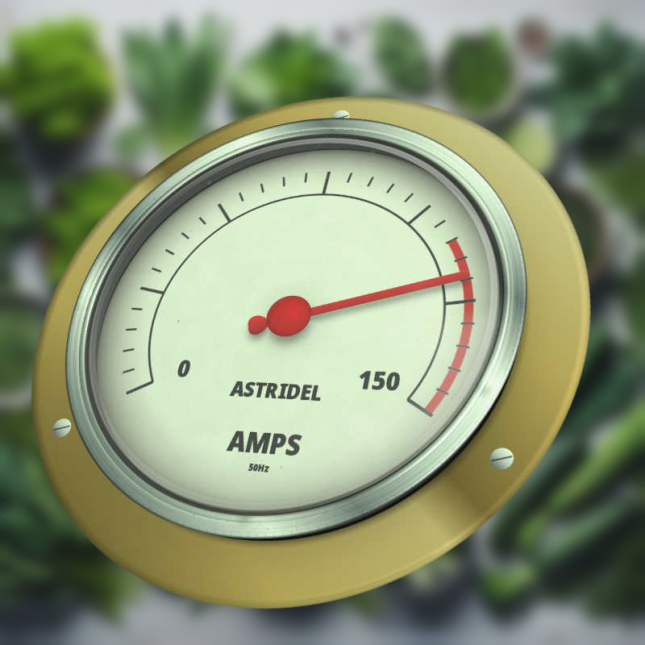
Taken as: 120 A
